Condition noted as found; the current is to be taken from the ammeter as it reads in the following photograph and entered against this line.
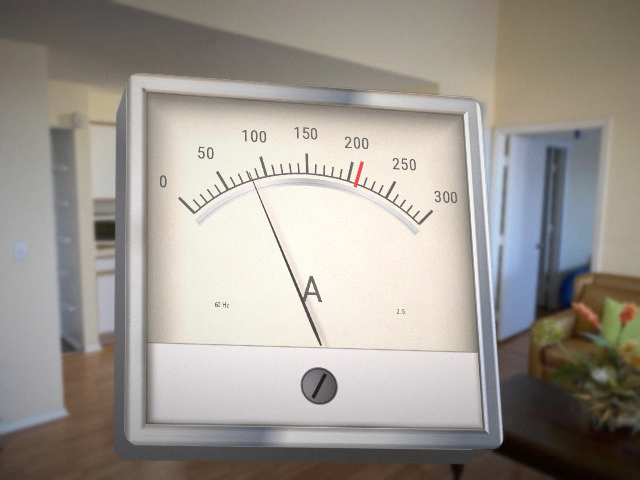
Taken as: 80 A
